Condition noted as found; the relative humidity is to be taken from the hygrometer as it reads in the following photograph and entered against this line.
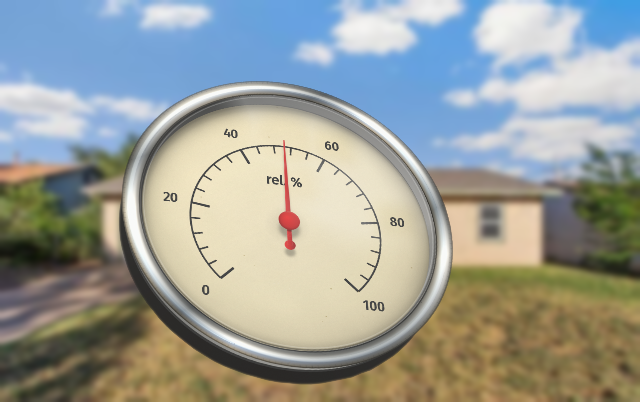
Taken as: 50 %
